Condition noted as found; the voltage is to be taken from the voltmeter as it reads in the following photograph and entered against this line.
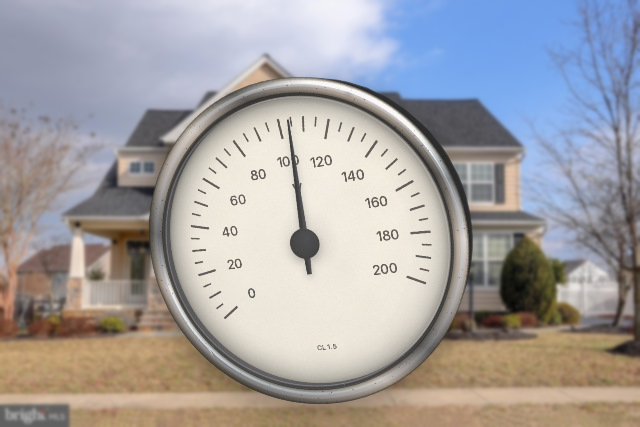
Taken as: 105 V
